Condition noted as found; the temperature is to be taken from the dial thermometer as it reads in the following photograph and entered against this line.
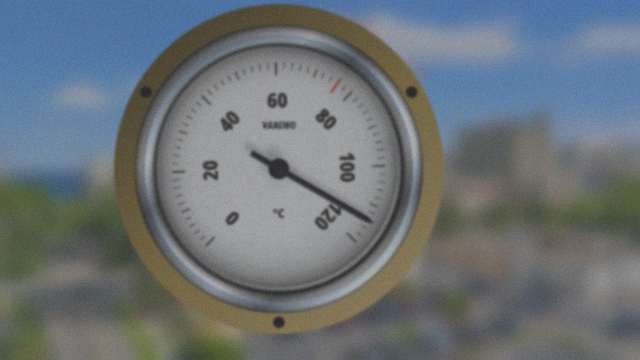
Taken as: 114 °C
